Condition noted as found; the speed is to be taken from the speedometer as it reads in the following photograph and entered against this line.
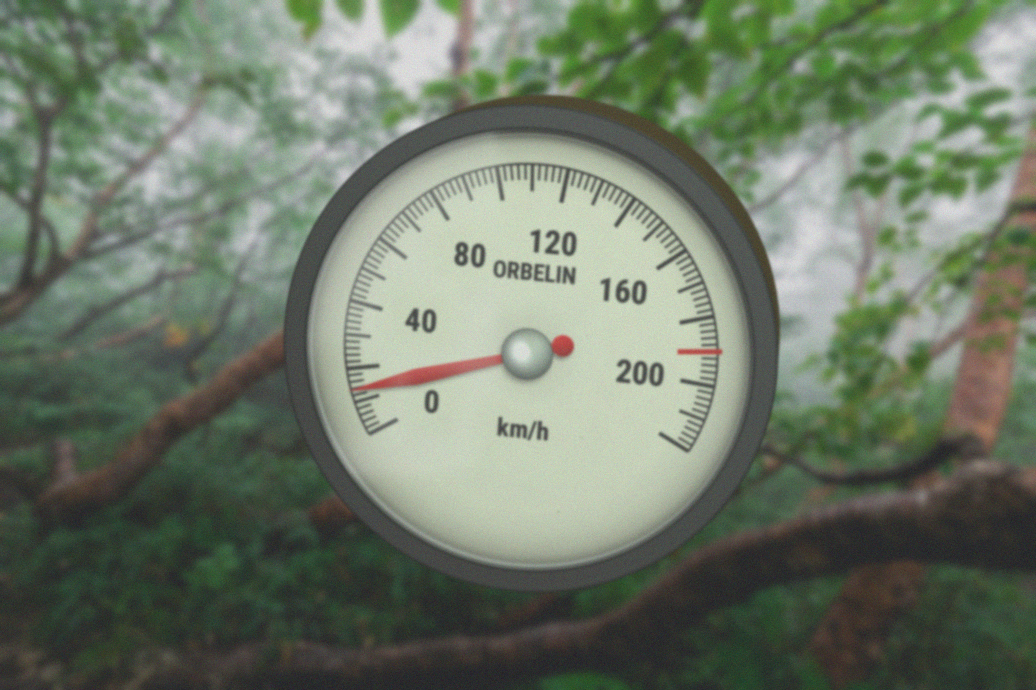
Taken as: 14 km/h
